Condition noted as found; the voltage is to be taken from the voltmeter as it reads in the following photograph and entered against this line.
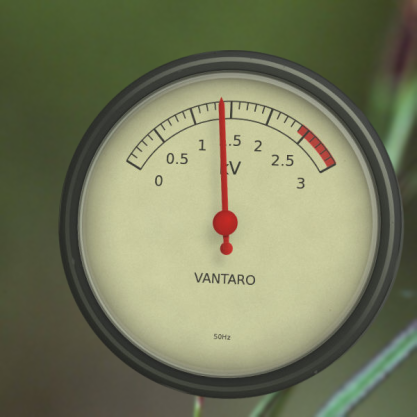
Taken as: 1.4 kV
